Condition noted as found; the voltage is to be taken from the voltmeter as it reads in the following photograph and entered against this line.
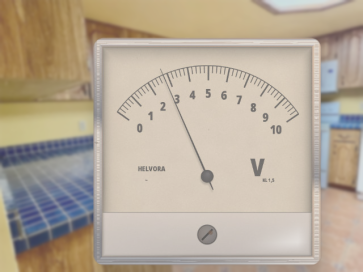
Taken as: 2.8 V
